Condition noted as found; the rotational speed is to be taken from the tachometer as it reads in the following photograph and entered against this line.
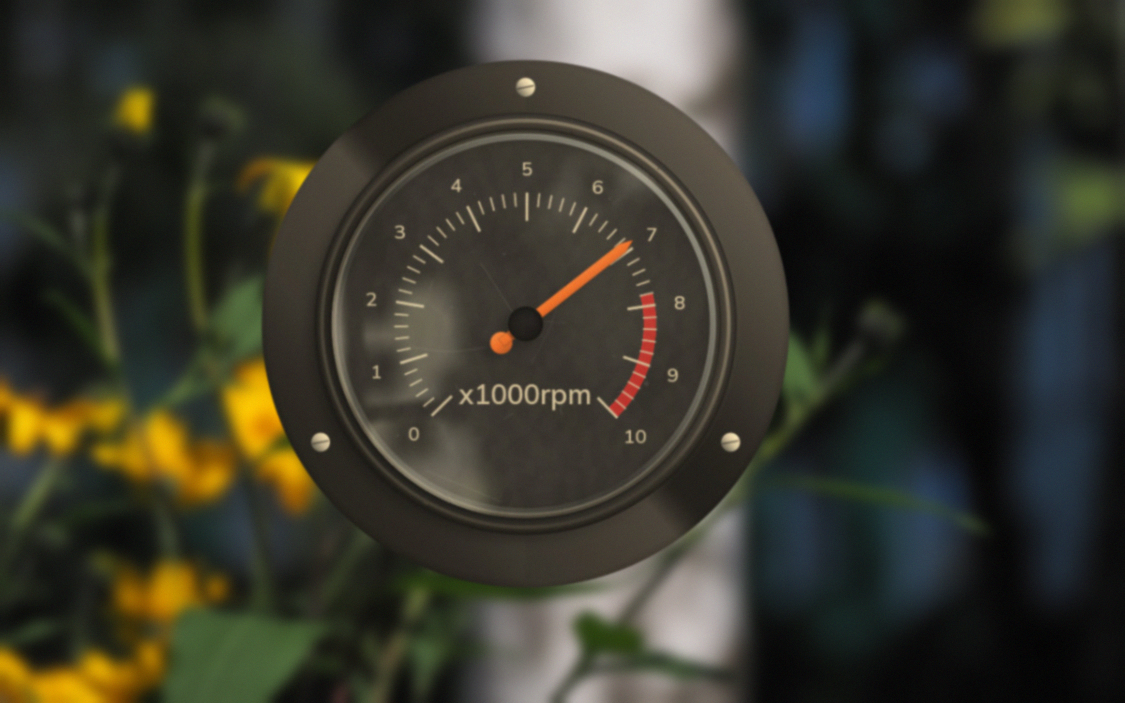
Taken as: 6900 rpm
